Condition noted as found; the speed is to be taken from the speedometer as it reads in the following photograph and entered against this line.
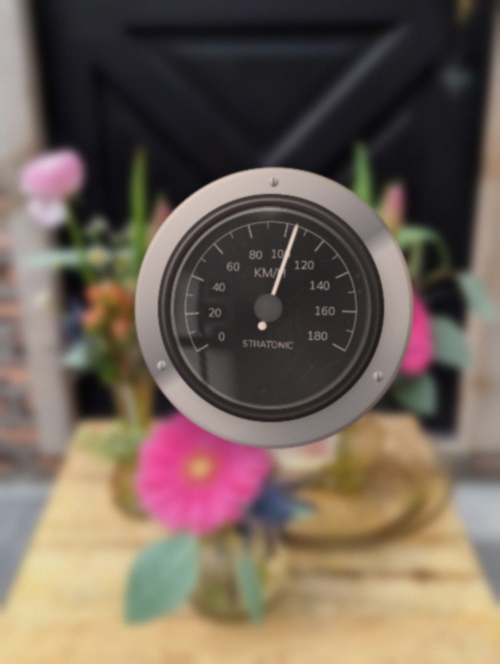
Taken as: 105 km/h
